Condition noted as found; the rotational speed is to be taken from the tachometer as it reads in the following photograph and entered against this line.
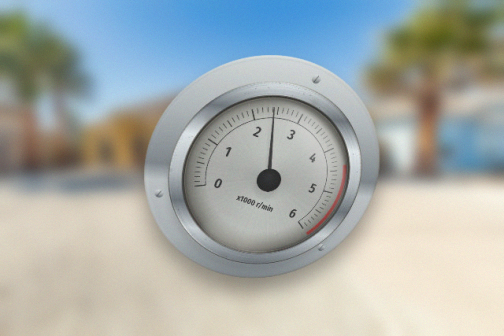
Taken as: 2400 rpm
